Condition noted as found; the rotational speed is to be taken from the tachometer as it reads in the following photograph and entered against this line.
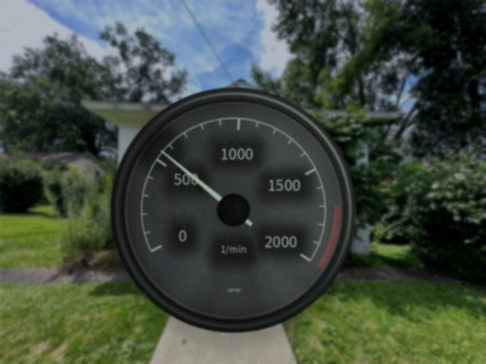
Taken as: 550 rpm
